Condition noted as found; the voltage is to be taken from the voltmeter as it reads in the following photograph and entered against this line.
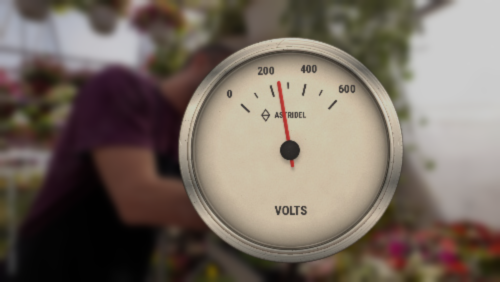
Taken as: 250 V
